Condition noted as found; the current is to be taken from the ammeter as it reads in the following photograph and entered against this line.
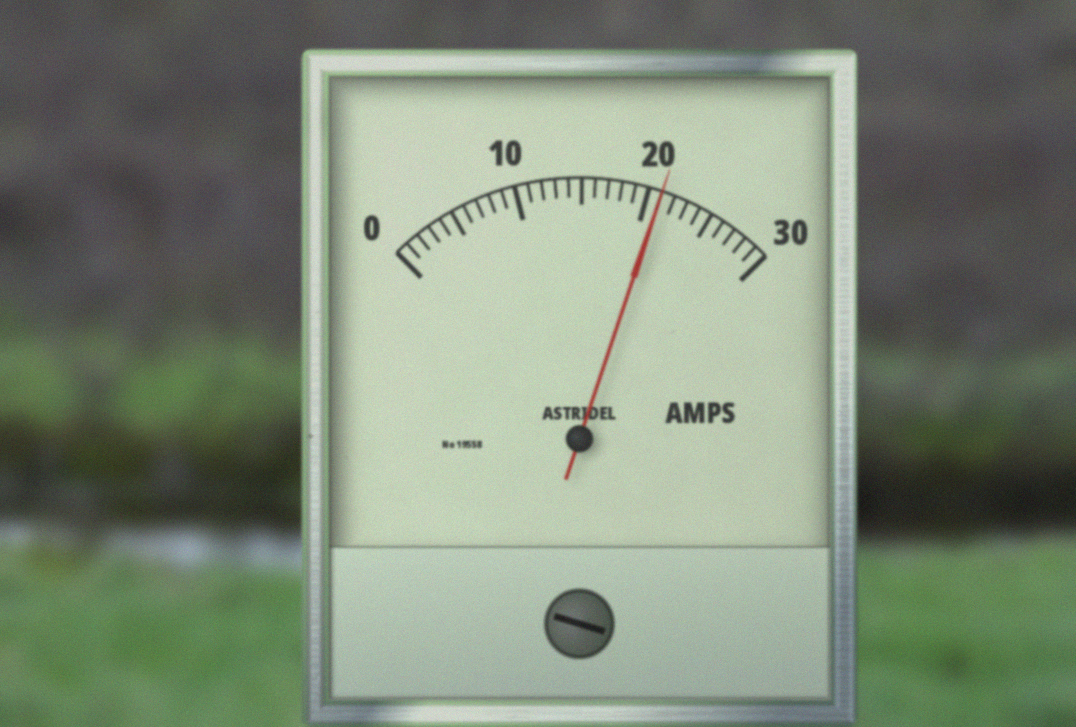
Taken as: 21 A
